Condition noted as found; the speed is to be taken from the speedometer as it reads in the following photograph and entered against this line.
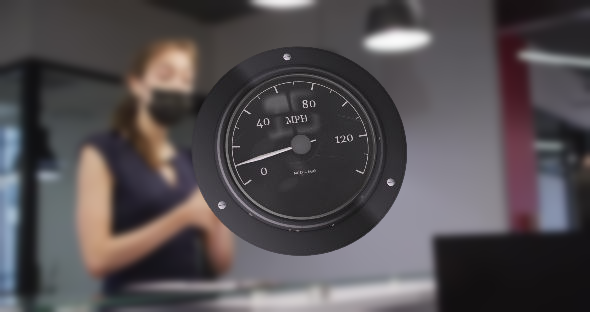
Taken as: 10 mph
